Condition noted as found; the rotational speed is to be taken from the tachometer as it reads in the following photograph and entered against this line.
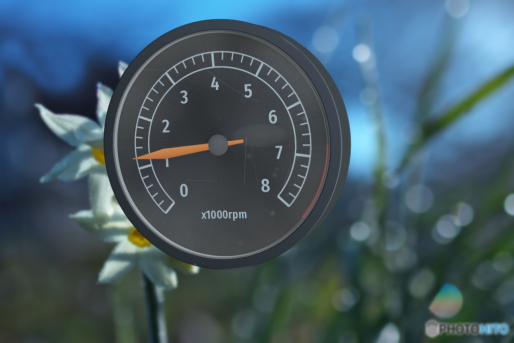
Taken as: 1200 rpm
